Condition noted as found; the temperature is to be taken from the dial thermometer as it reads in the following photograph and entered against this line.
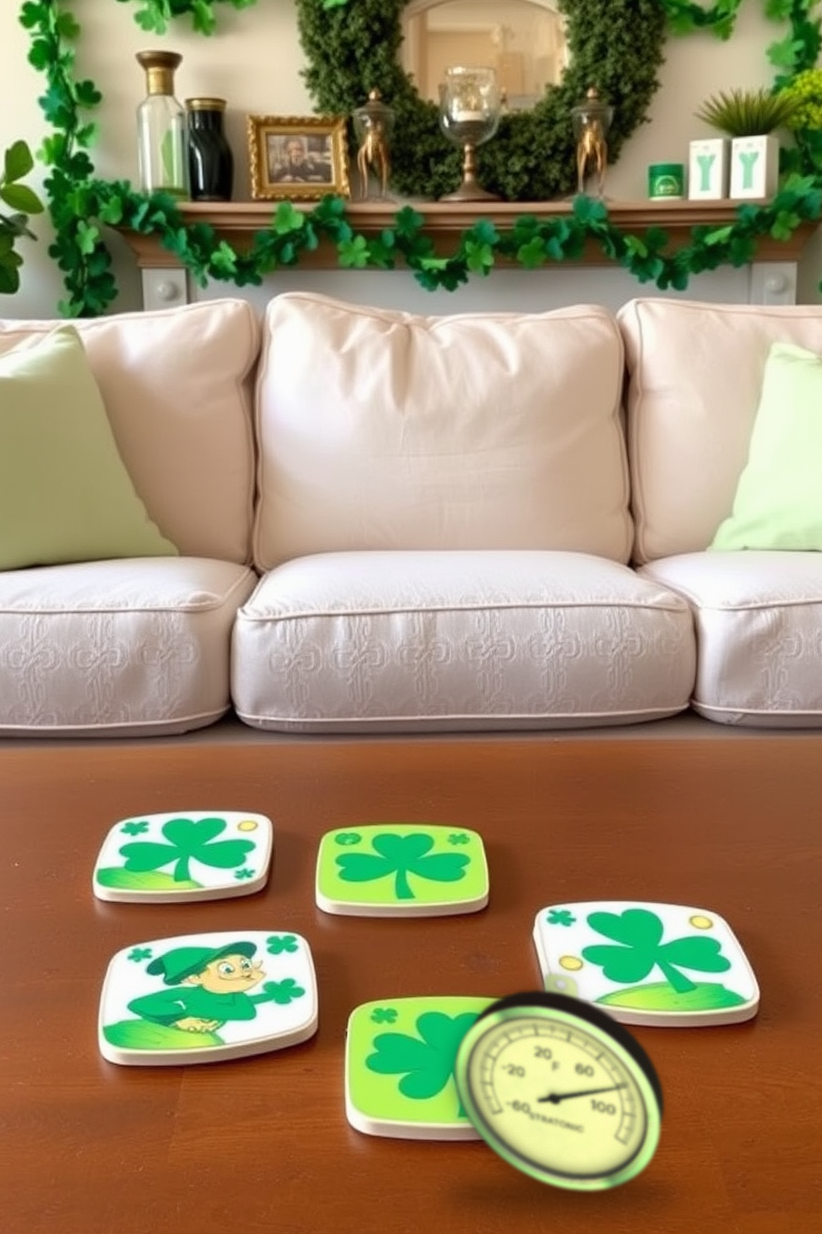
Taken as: 80 °F
